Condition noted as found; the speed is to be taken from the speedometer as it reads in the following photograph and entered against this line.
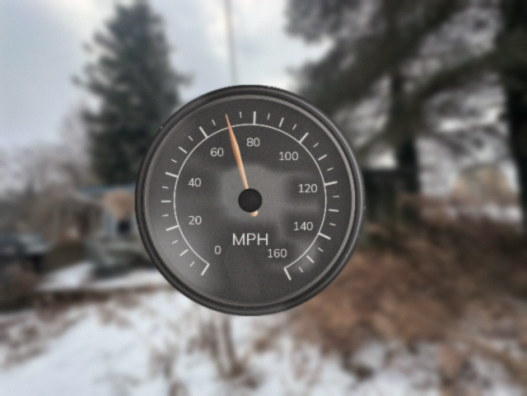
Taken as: 70 mph
